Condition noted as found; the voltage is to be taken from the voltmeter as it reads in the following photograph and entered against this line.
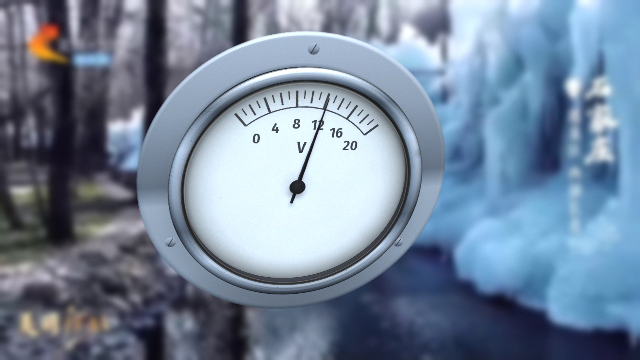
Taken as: 12 V
